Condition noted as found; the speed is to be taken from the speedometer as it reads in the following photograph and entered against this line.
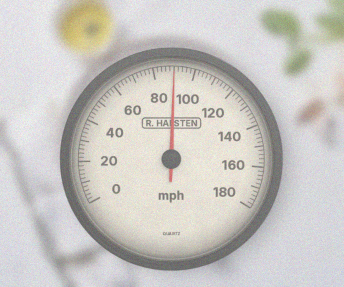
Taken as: 90 mph
